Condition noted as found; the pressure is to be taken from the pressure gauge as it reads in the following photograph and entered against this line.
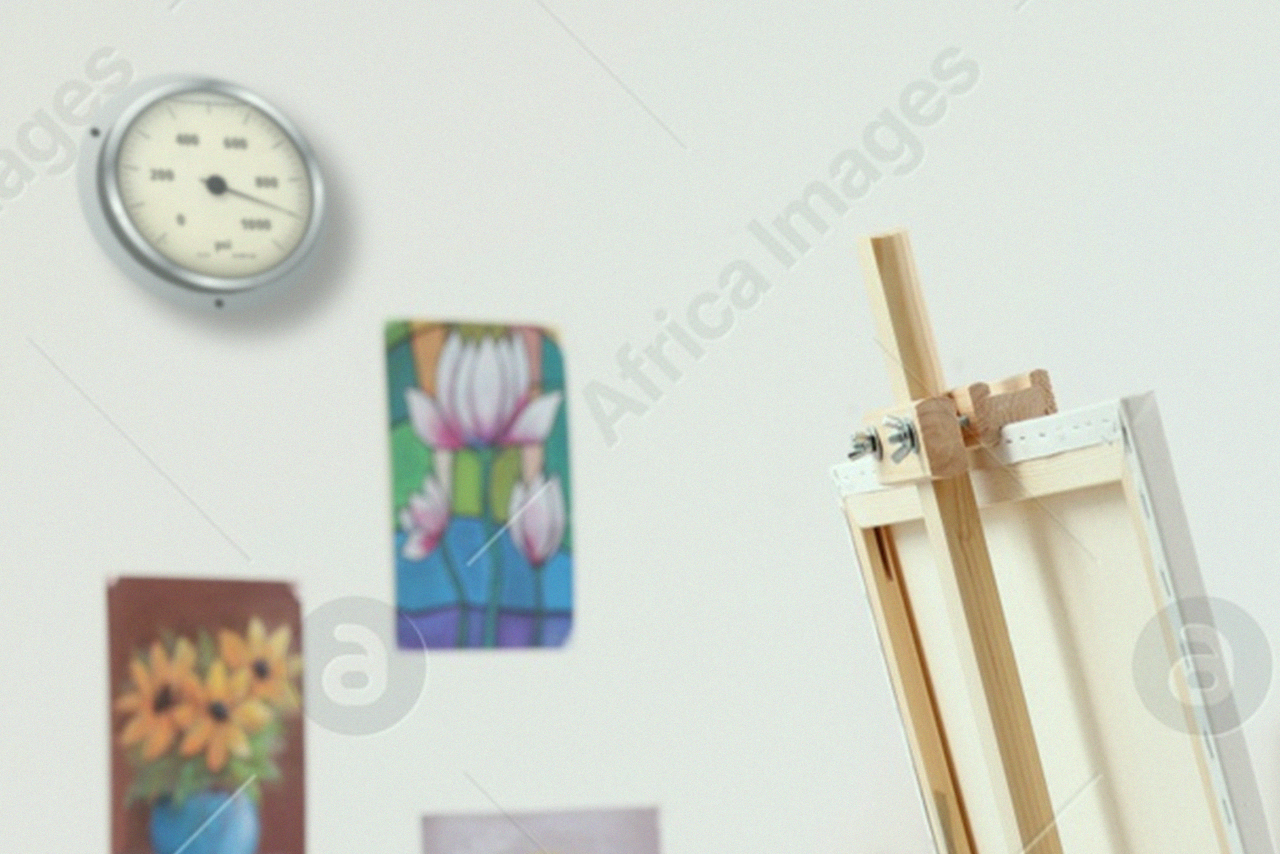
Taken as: 900 psi
